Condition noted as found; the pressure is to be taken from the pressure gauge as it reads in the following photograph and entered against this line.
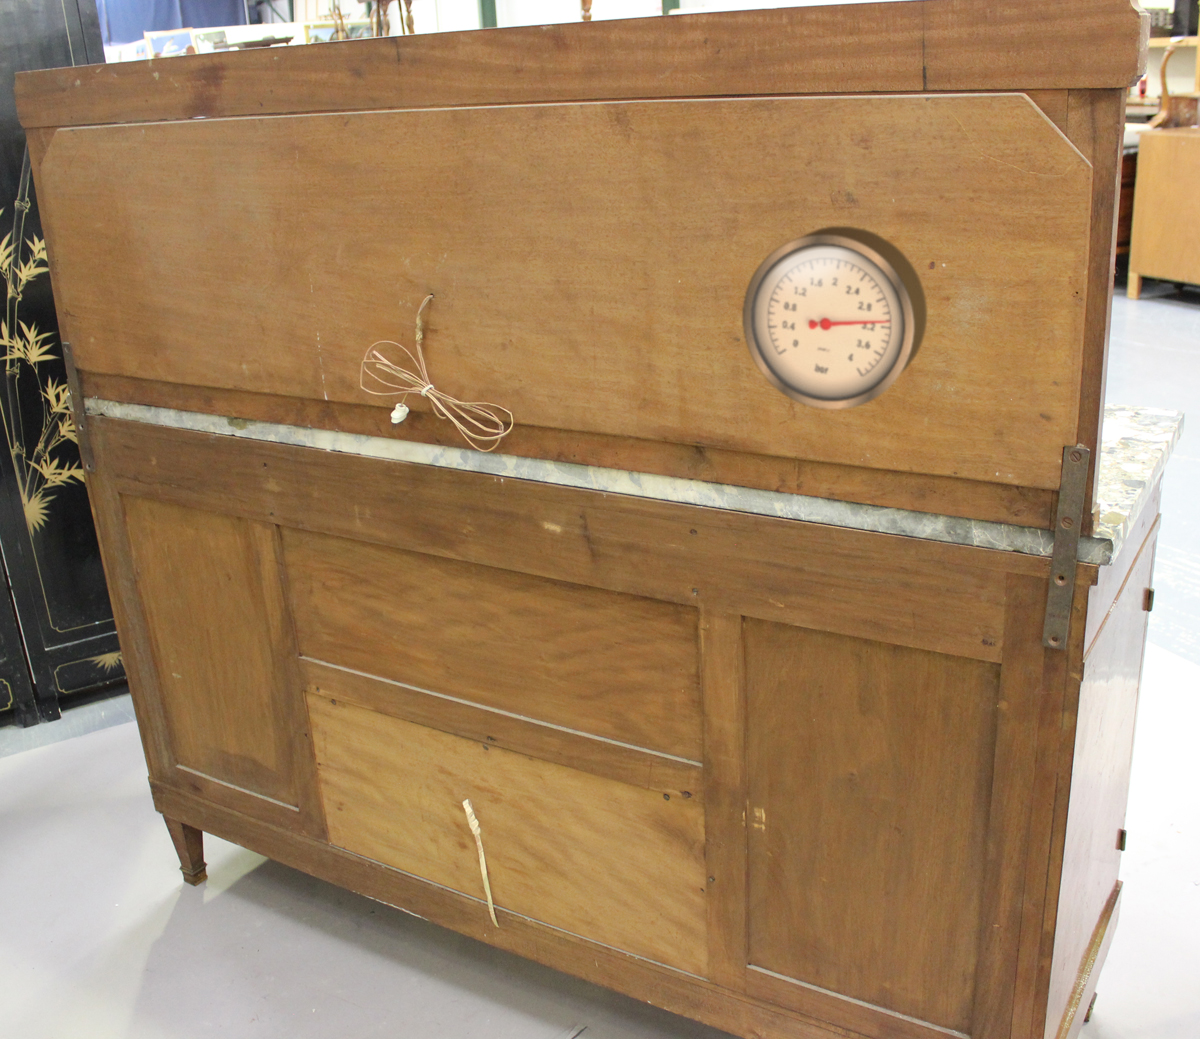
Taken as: 3.1 bar
